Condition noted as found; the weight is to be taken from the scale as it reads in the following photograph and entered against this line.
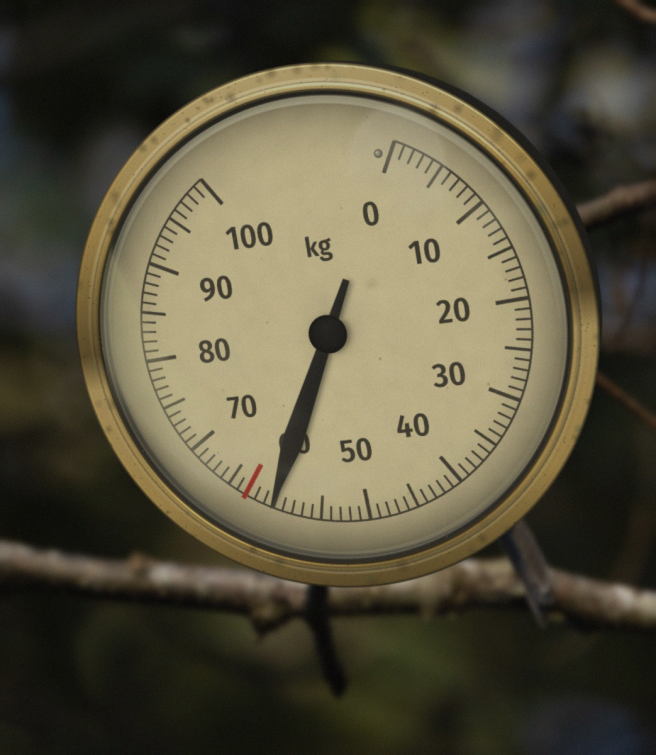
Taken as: 60 kg
